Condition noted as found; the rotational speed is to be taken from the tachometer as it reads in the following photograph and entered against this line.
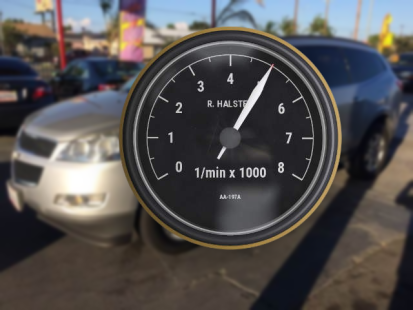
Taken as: 5000 rpm
